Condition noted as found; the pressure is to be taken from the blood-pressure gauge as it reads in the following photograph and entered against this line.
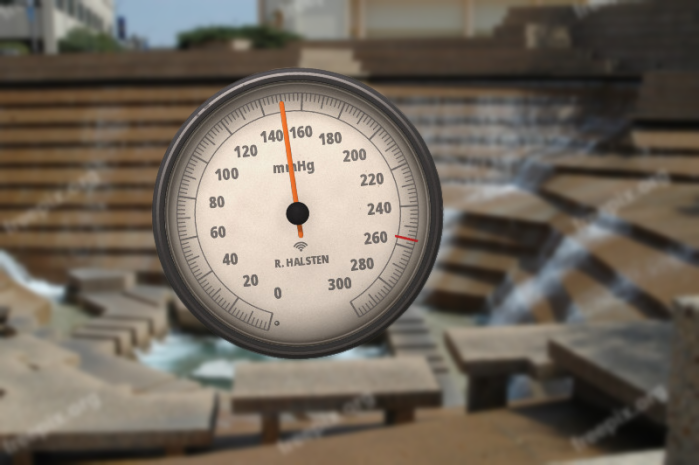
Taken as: 150 mmHg
